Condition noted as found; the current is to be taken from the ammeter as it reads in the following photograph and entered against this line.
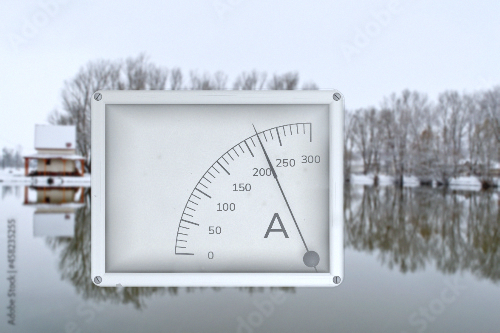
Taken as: 220 A
